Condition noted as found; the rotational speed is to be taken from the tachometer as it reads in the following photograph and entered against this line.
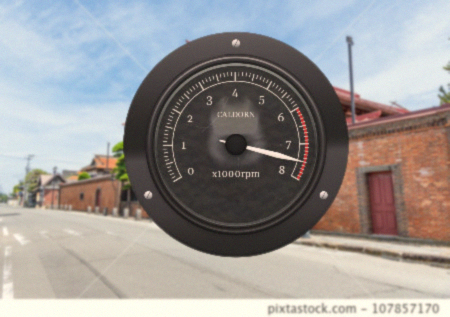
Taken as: 7500 rpm
